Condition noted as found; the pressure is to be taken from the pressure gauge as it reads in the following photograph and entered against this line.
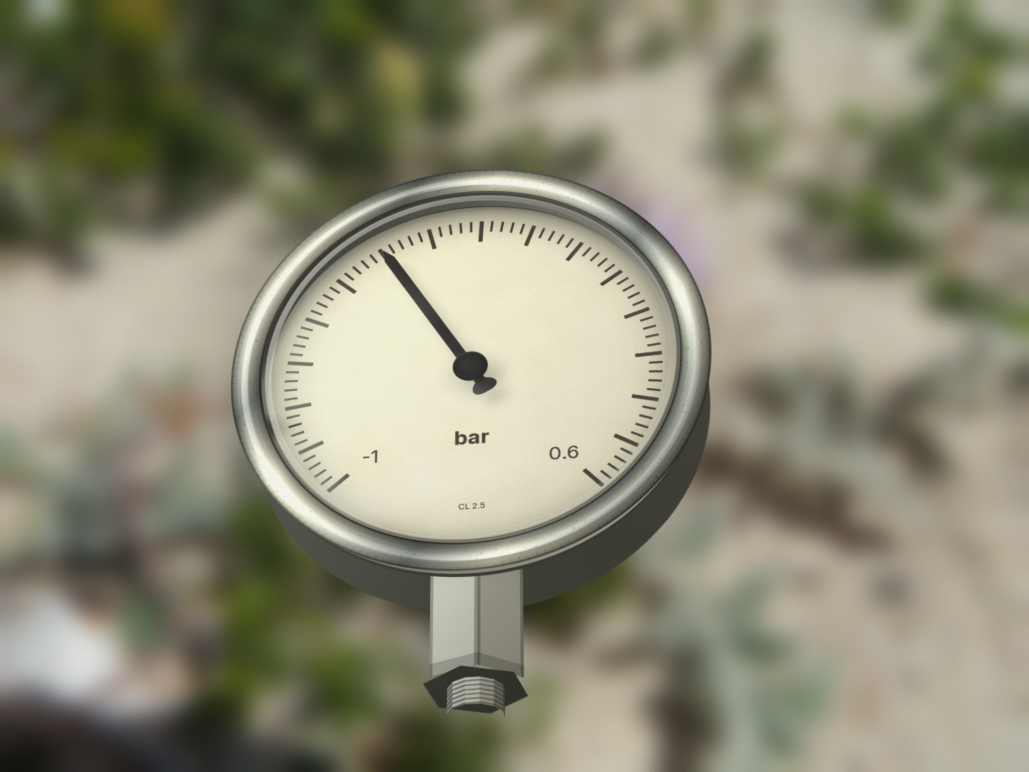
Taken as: -0.4 bar
